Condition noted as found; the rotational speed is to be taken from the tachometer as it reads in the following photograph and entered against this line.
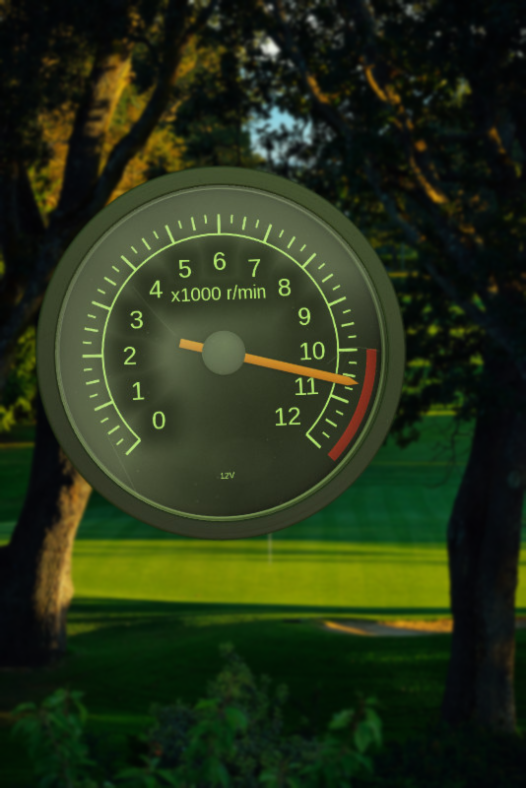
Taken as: 10625 rpm
